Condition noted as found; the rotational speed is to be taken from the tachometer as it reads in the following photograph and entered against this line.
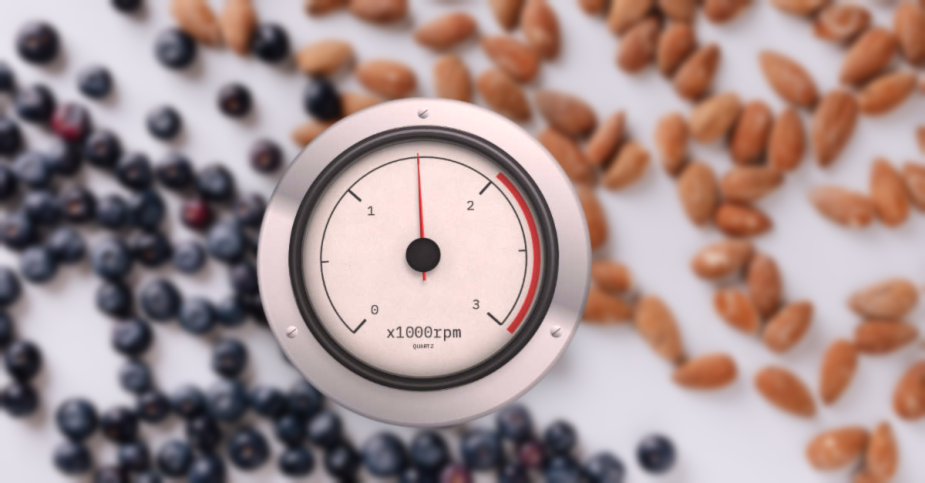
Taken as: 1500 rpm
